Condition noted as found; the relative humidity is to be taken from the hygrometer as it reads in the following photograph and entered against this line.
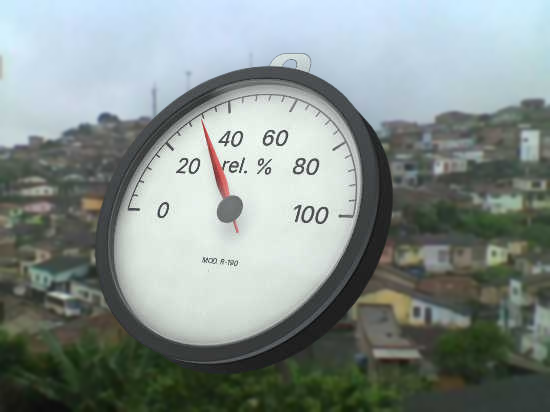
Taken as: 32 %
